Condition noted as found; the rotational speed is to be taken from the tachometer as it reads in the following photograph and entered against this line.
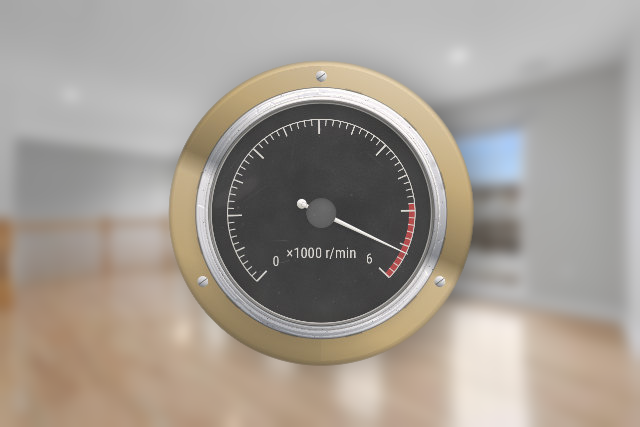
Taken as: 5600 rpm
